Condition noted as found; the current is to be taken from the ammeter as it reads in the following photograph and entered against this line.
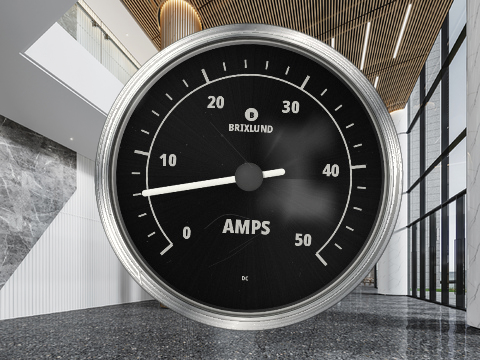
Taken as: 6 A
